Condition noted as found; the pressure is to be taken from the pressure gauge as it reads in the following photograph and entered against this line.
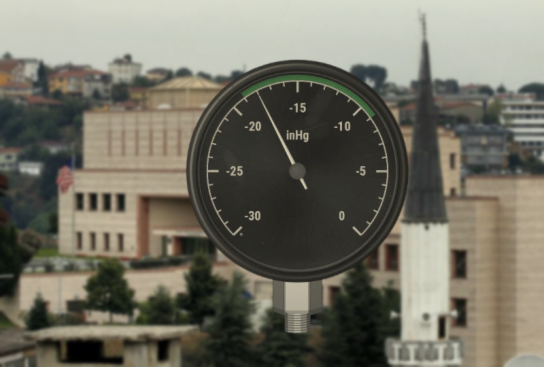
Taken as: -18 inHg
